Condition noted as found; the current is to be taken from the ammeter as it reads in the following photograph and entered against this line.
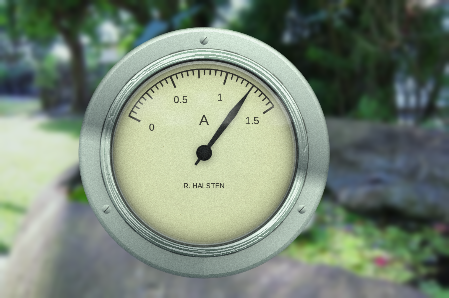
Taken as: 1.25 A
